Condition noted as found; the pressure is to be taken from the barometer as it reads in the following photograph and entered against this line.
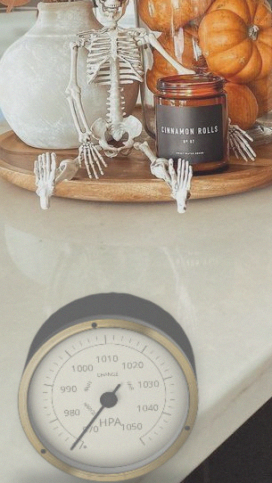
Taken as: 972 hPa
